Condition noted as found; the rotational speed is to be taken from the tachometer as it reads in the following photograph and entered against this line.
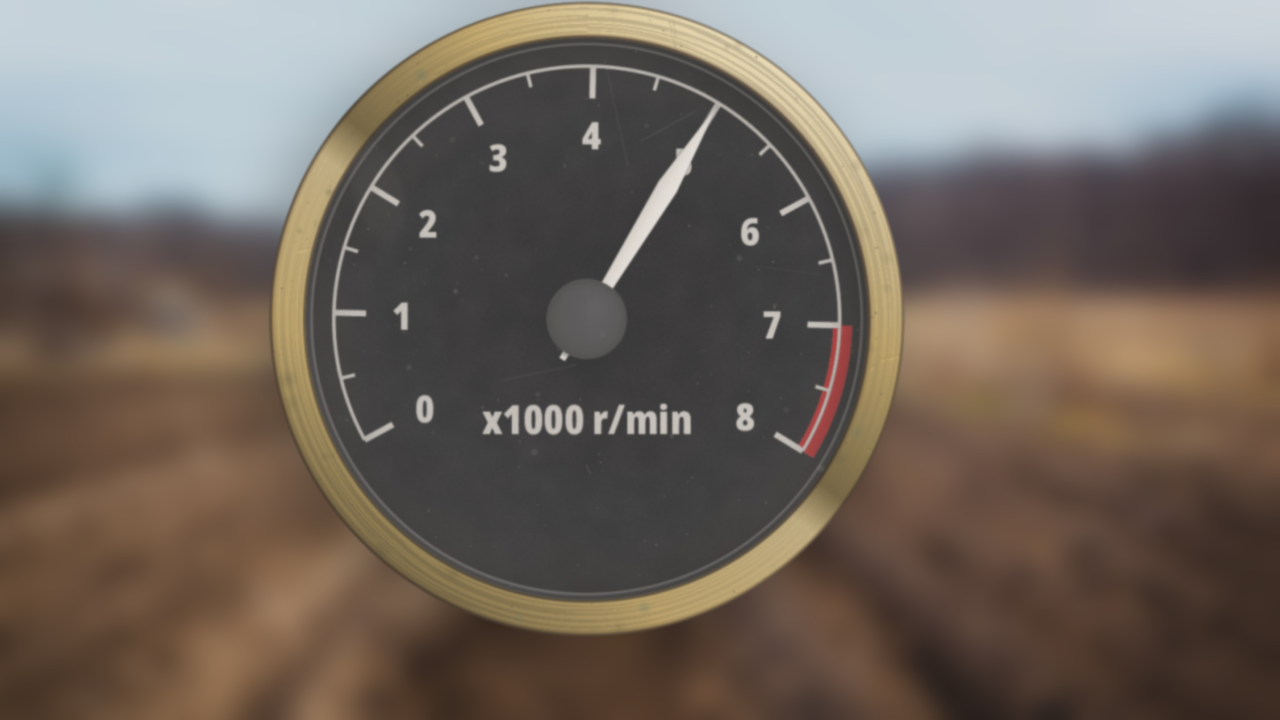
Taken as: 5000 rpm
